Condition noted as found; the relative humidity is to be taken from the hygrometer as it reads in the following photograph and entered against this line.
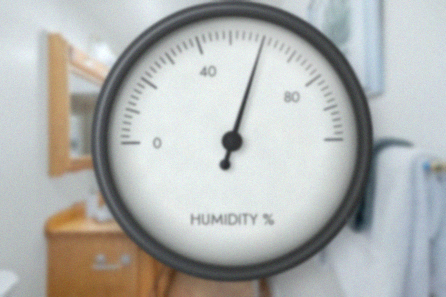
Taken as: 60 %
